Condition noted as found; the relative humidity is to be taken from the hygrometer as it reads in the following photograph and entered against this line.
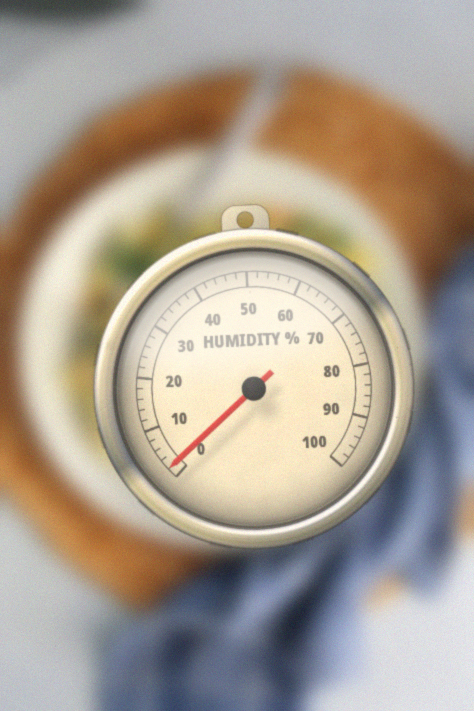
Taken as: 2 %
